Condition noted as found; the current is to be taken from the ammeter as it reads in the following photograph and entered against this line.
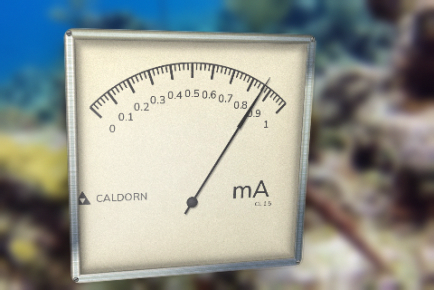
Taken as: 0.86 mA
